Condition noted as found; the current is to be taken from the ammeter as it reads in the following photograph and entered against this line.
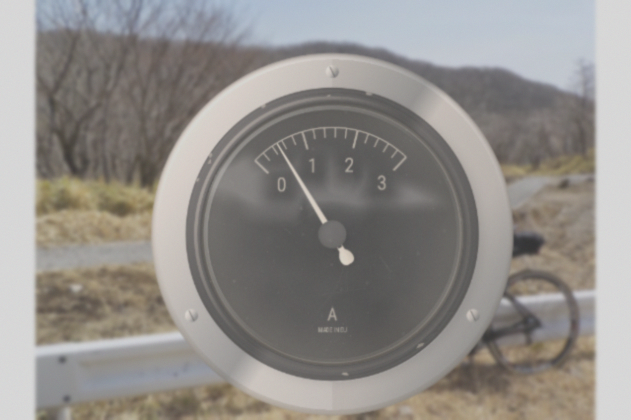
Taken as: 0.5 A
